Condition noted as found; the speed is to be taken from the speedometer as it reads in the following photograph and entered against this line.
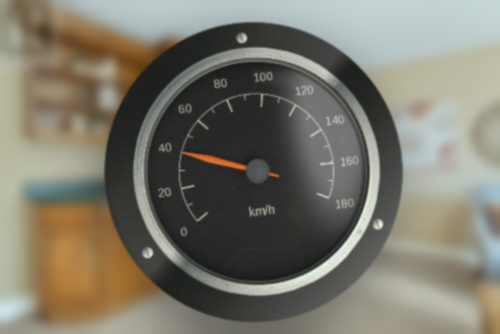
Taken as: 40 km/h
